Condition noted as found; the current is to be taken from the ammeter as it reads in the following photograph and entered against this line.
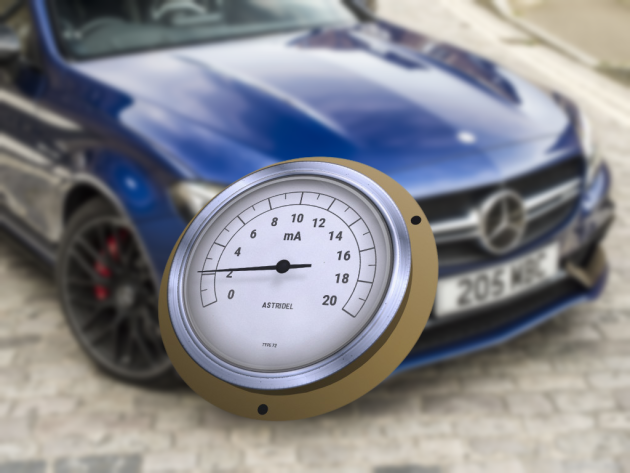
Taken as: 2 mA
